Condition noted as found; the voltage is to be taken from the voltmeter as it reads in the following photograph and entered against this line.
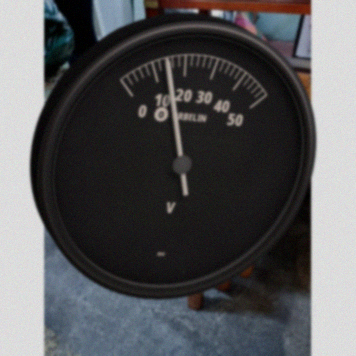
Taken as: 14 V
